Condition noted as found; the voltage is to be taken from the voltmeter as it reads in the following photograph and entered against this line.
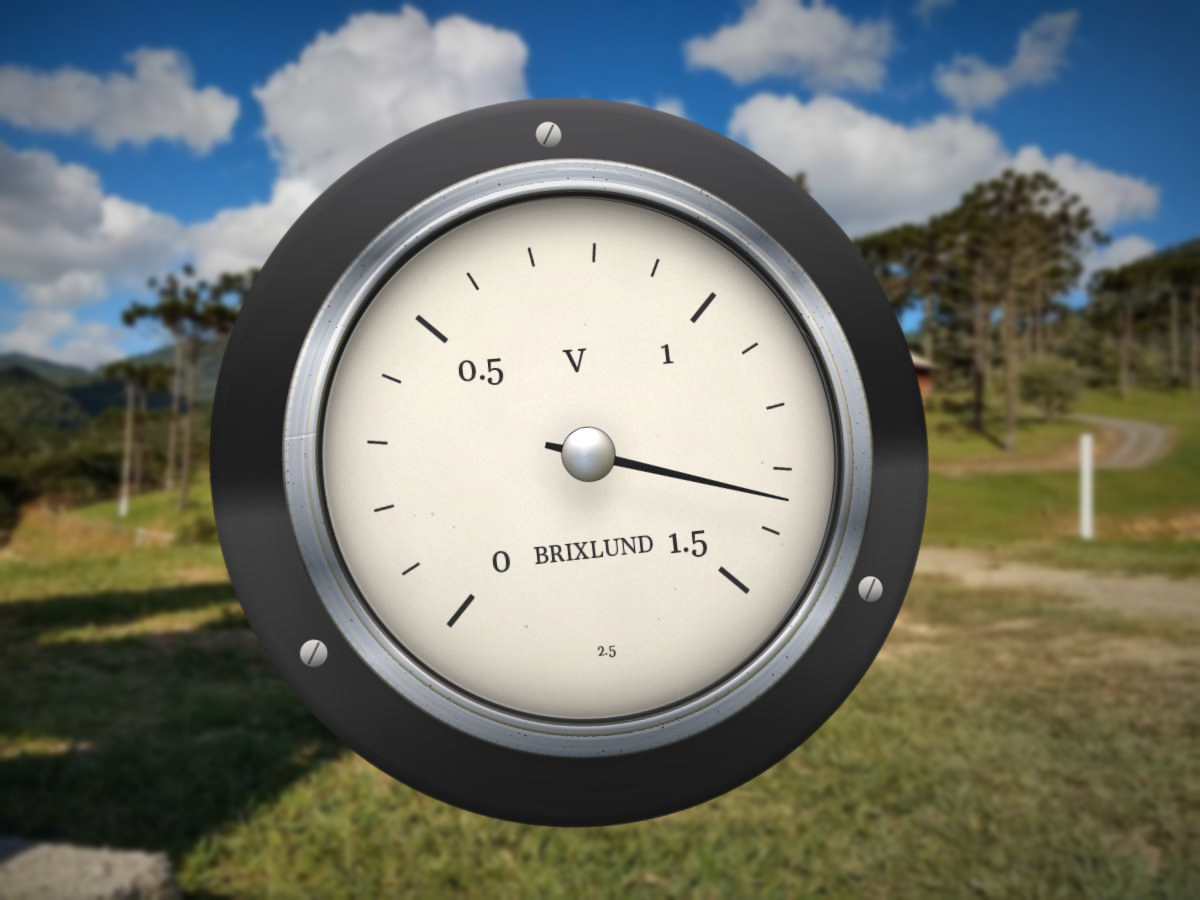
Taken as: 1.35 V
